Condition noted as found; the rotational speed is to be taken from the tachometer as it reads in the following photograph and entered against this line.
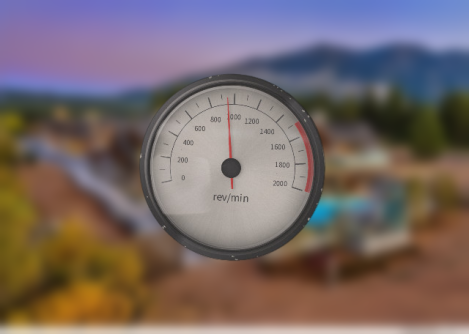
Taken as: 950 rpm
